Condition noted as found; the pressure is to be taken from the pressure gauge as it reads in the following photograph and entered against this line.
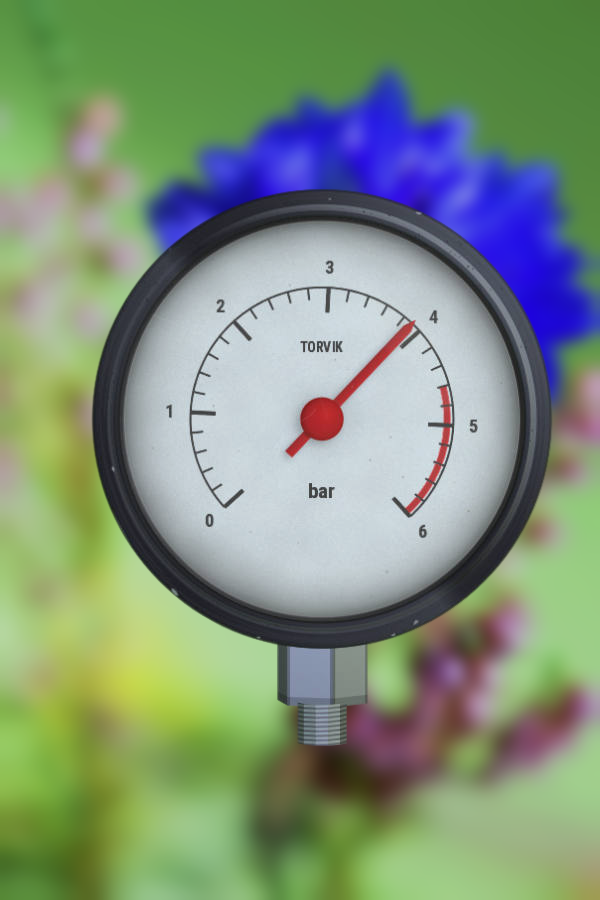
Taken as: 3.9 bar
